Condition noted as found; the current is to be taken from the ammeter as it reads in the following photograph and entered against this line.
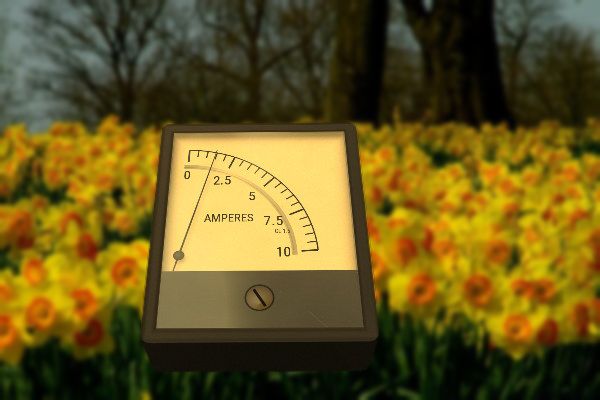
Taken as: 1.5 A
